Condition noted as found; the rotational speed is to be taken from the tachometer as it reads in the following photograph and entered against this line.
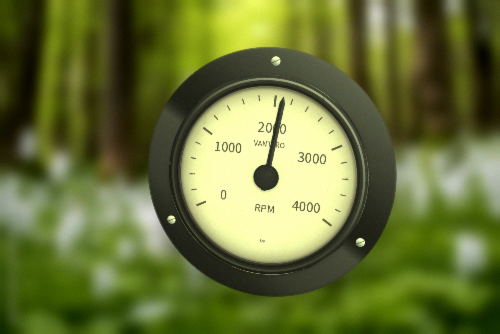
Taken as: 2100 rpm
